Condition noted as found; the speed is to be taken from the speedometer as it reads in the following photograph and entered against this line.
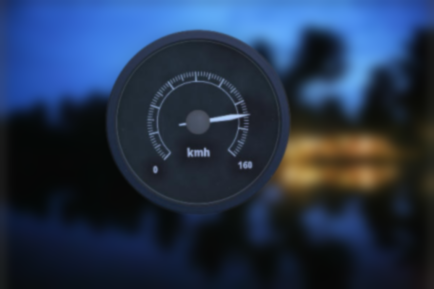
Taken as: 130 km/h
